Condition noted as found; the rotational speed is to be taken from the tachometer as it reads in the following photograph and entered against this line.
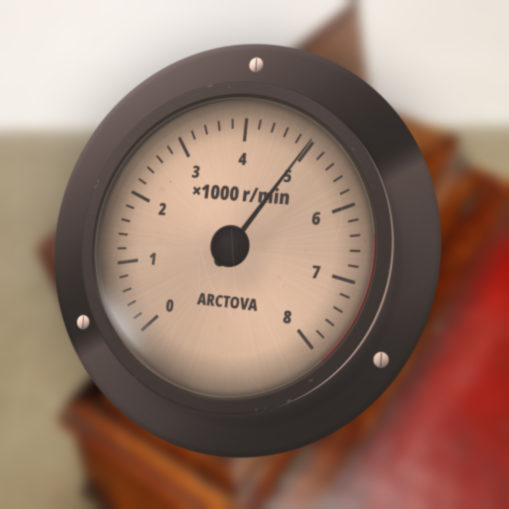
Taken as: 5000 rpm
